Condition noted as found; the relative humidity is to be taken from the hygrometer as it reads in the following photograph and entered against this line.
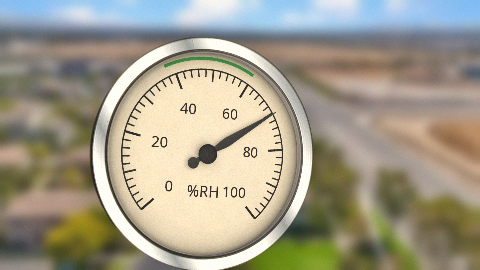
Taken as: 70 %
